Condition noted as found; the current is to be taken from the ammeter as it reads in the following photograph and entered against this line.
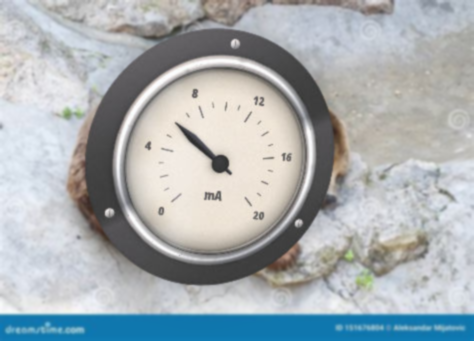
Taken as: 6 mA
